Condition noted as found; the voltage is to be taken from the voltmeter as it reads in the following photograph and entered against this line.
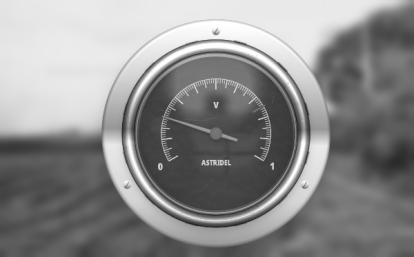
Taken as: 0.2 V
